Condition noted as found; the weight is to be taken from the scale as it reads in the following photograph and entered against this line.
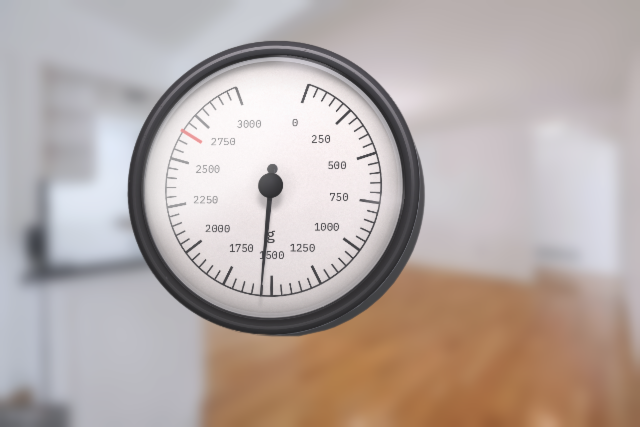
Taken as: 1550 g
